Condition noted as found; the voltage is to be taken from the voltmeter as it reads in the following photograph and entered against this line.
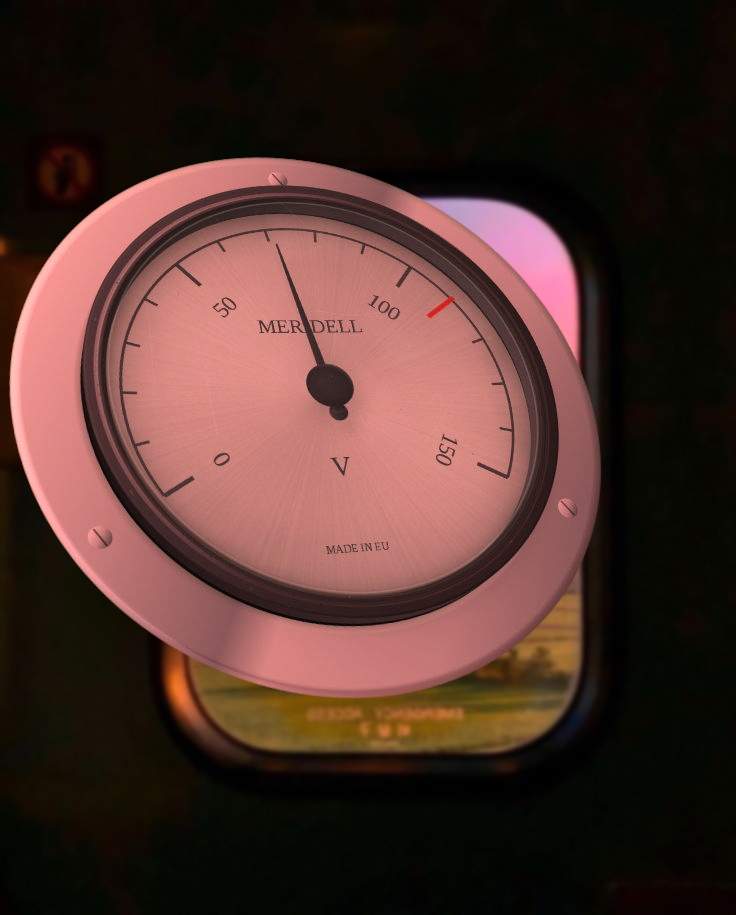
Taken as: 70 V
